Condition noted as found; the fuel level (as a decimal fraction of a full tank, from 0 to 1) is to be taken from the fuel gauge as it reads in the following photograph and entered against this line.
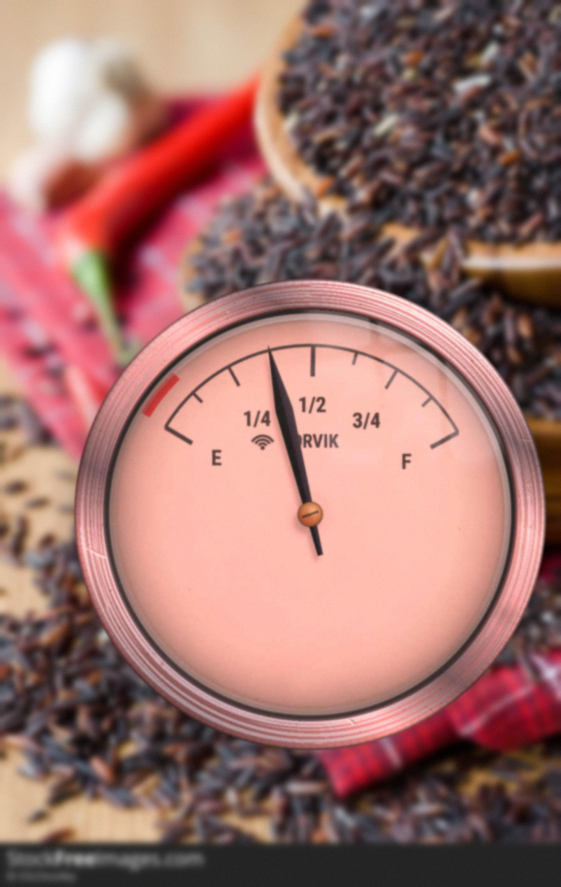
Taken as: 0.375
